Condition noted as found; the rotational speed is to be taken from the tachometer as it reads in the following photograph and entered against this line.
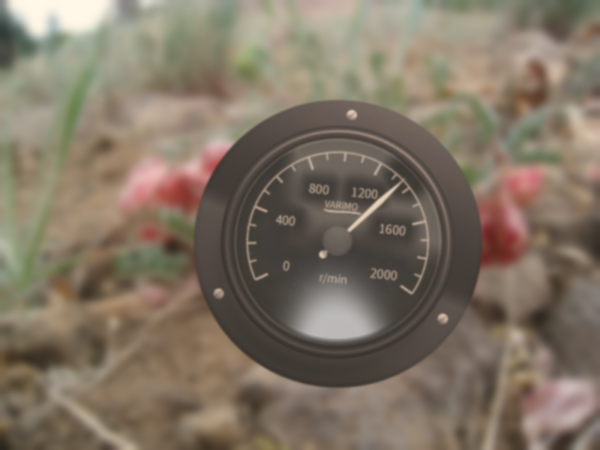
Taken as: 1350 rpm
